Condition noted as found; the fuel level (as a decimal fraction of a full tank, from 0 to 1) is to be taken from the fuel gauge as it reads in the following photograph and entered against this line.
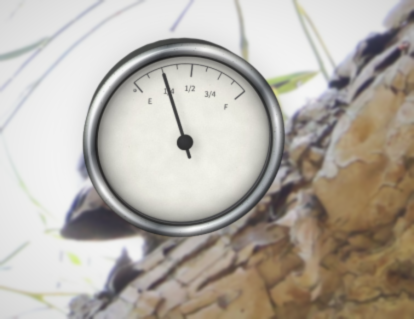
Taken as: 0.25
